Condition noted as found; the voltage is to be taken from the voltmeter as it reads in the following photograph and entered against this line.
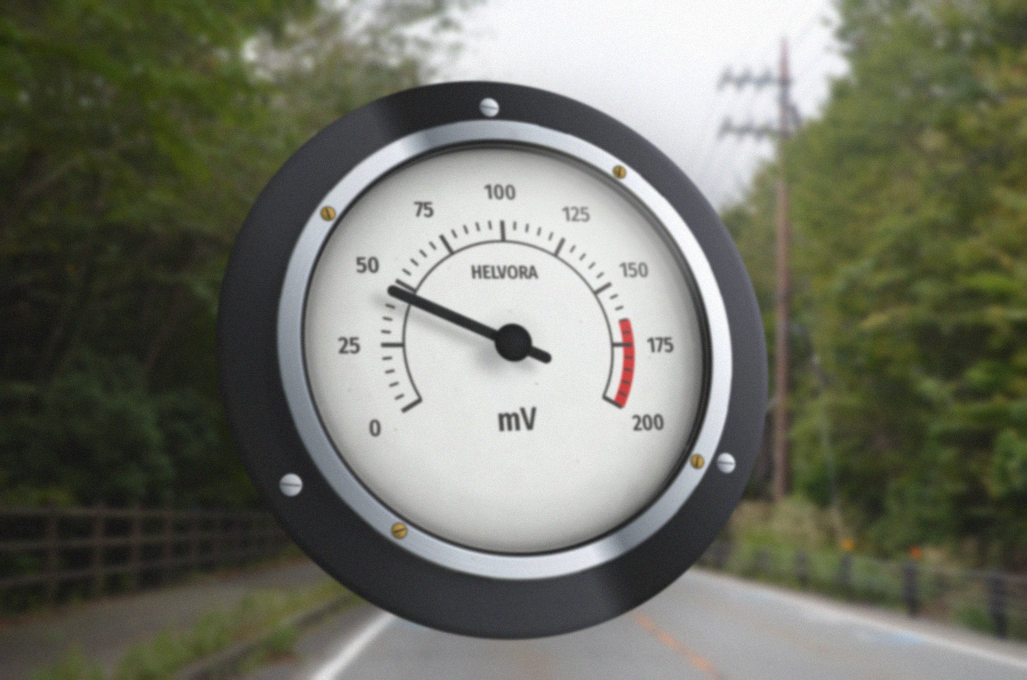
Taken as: 45 mV
